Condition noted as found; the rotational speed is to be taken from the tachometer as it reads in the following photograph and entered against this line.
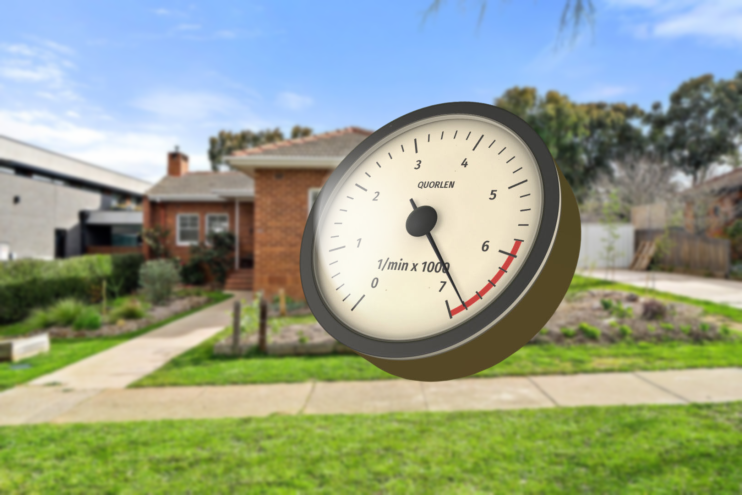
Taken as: 6800 rpm
